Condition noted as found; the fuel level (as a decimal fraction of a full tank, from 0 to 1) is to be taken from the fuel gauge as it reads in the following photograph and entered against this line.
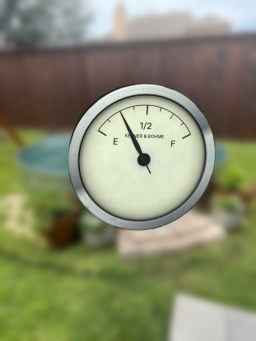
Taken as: 0.25
